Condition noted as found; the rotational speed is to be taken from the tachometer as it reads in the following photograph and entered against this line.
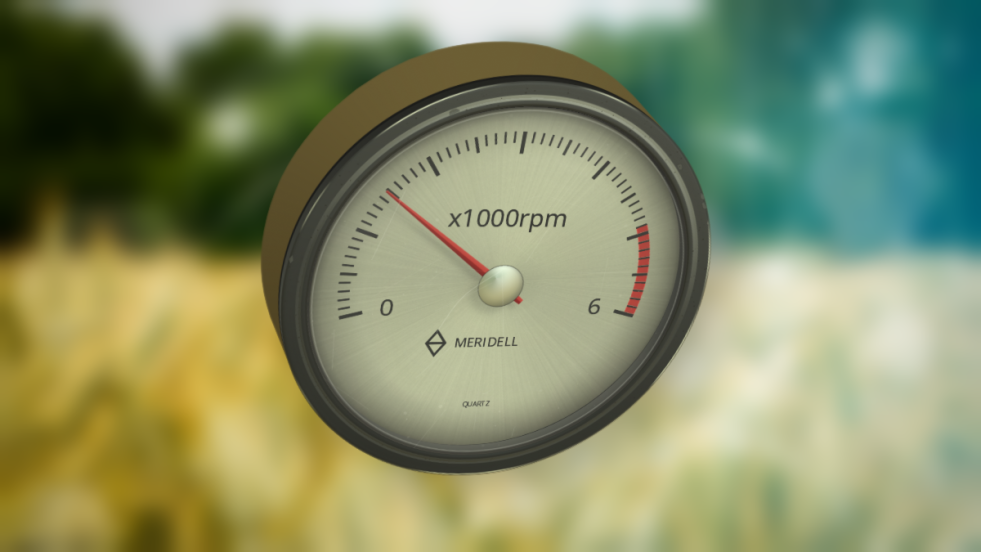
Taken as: 1500 rpm
